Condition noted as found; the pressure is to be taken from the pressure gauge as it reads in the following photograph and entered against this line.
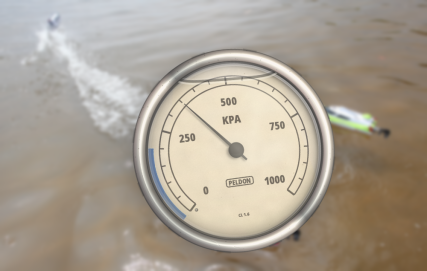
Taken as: 350 kPa
